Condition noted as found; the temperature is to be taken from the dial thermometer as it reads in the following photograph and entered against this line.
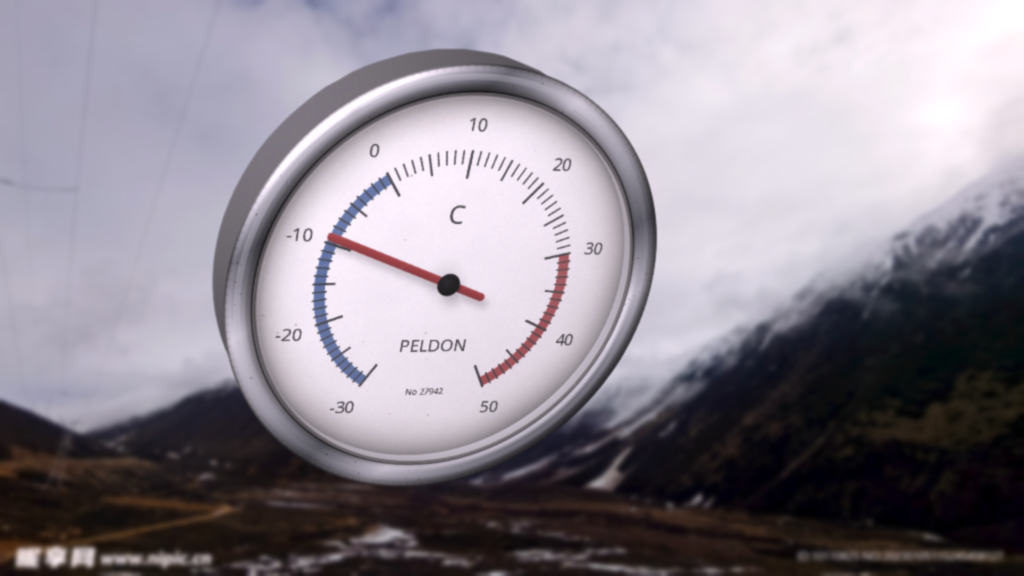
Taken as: -9 °C
